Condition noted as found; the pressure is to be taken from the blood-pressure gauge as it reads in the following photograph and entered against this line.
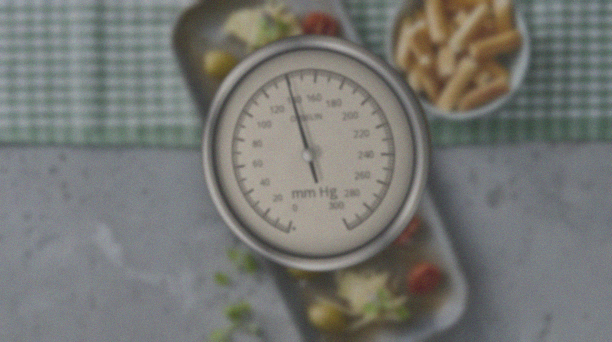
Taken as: 140 mmHg
